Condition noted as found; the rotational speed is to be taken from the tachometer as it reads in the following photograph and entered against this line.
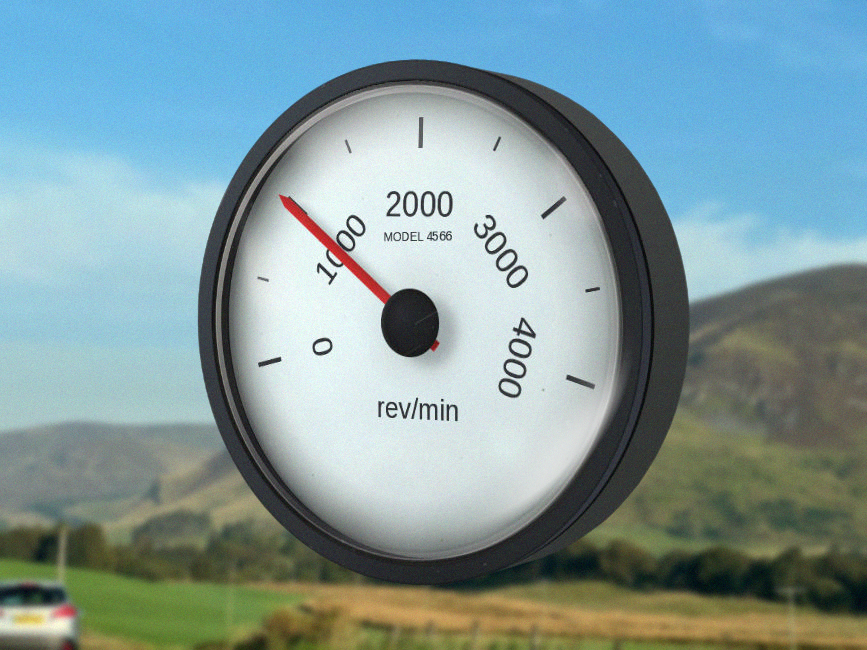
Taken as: 1000 rpm
